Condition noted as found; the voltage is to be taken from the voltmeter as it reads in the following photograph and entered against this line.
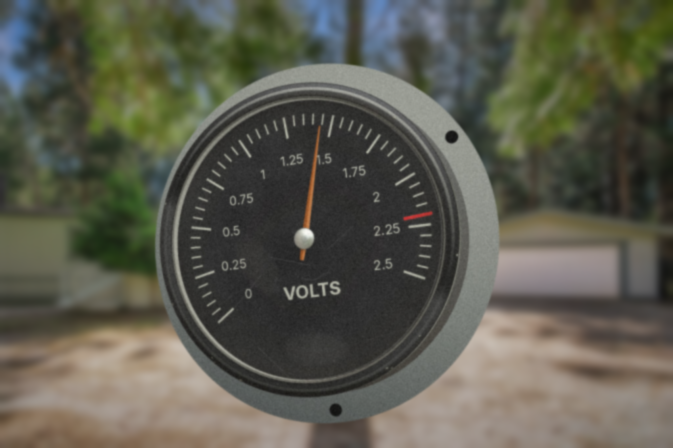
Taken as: 1.45 V
